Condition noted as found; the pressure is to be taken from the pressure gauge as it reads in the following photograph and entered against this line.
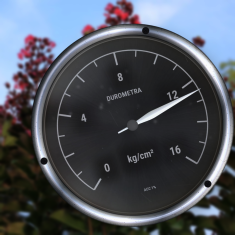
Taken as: 12.5 kg/cm²
